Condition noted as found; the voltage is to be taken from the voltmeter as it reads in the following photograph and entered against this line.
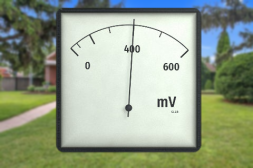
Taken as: 400 mV
